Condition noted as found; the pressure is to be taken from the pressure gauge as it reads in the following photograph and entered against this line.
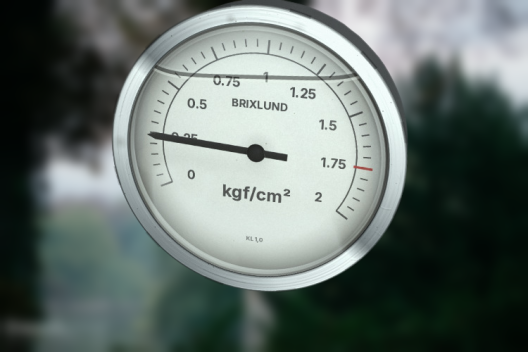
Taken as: 0.25 kg/cm²
